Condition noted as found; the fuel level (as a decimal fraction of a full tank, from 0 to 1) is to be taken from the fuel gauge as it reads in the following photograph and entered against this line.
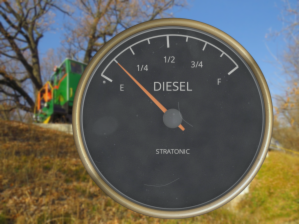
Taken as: 0.125
